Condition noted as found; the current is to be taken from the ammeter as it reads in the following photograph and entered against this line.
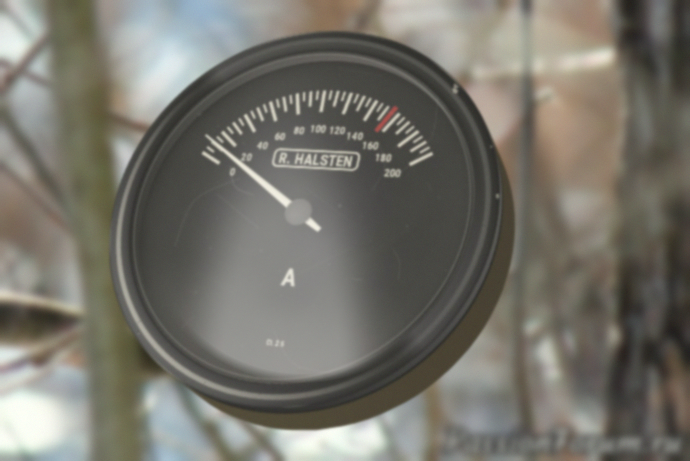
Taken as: 10 A
